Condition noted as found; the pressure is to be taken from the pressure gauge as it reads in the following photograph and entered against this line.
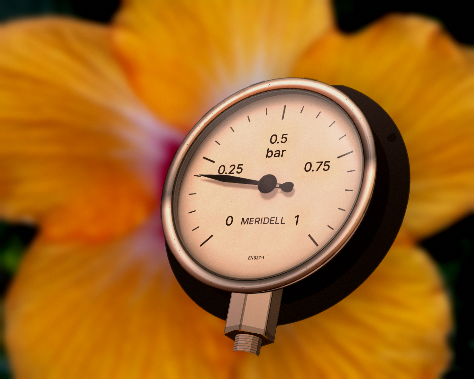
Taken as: 0.2 bar
